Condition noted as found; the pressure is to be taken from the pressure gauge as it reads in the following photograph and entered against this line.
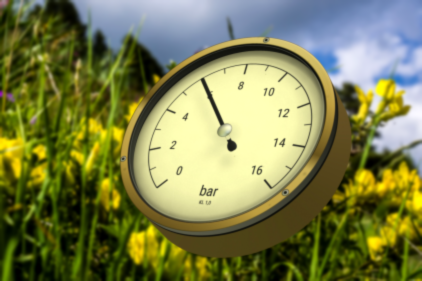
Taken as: 6 bar
